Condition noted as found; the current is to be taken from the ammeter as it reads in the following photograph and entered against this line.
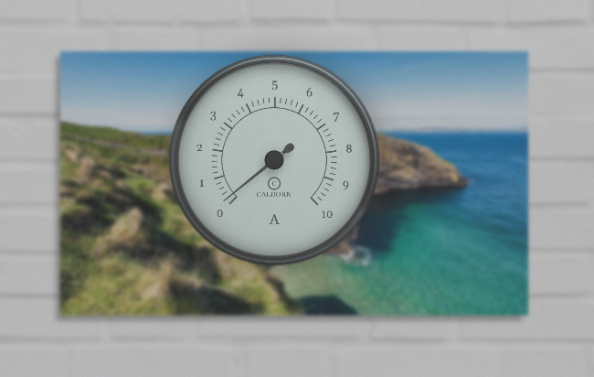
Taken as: 0.2 A
